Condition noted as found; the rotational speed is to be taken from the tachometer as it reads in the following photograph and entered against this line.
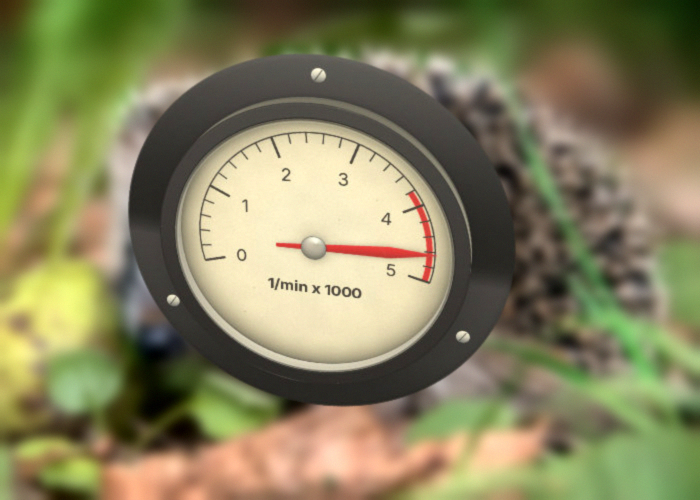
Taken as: 4600 rpm
